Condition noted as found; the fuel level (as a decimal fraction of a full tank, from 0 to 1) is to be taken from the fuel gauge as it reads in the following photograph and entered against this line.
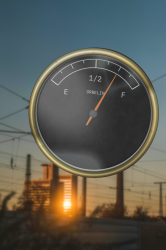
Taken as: 0.75
